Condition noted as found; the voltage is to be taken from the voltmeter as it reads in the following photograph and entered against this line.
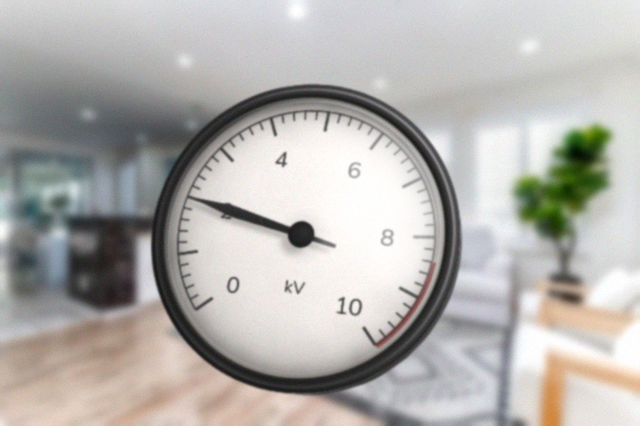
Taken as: 2 kV
